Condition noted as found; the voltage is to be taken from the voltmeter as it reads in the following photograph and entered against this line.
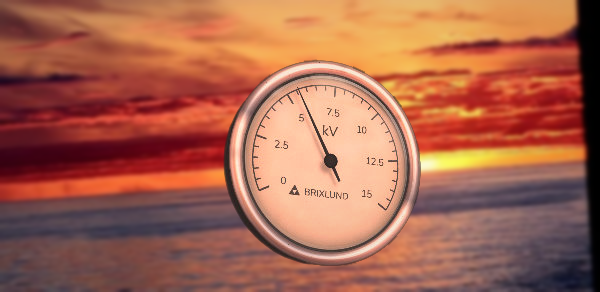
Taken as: 5.5 kV
